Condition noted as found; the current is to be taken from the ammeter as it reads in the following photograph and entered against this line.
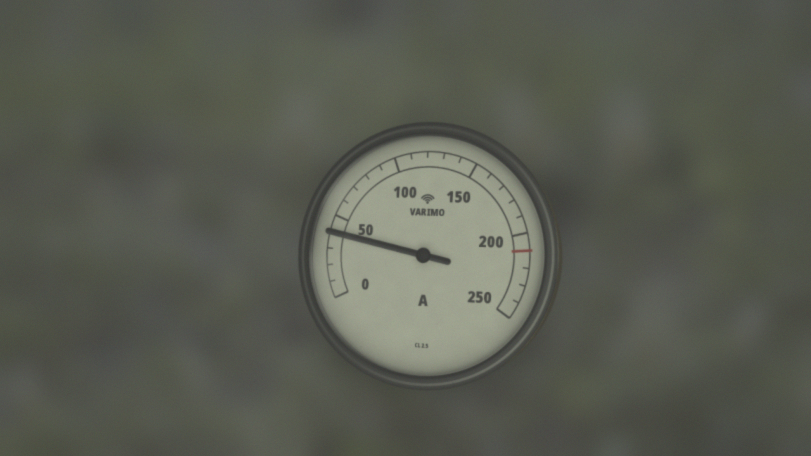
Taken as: 40 A
